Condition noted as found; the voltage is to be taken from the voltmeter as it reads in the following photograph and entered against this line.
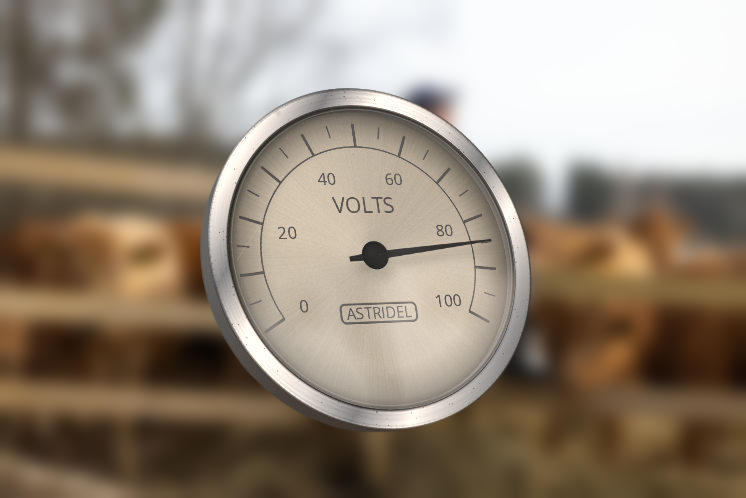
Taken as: 85 V
